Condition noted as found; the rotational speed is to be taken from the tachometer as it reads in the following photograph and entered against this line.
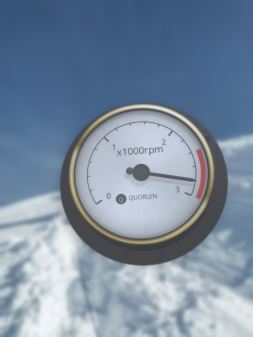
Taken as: 2800 rpm
